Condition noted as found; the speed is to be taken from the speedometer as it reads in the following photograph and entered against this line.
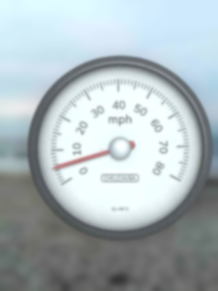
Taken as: 5 mph
